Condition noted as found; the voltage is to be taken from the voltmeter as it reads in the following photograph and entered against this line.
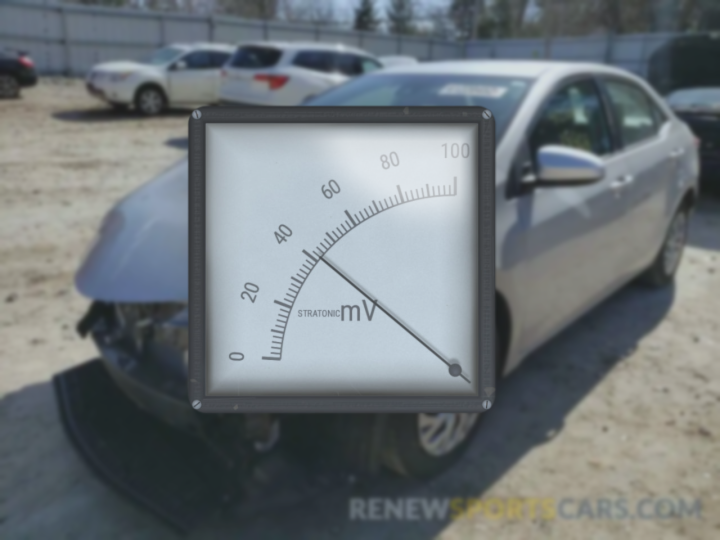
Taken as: 42 mV
